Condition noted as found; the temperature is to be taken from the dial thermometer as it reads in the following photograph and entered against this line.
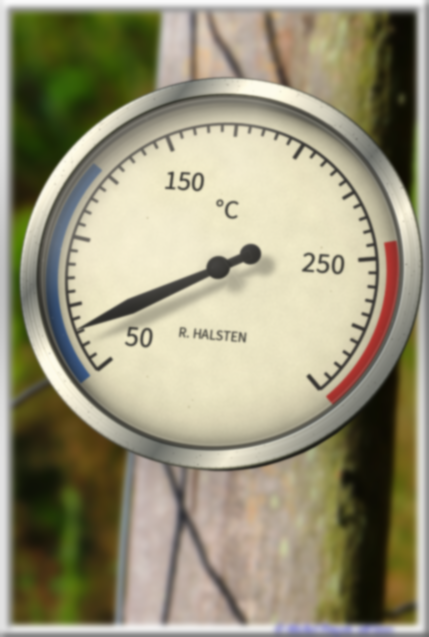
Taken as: 65 °C
